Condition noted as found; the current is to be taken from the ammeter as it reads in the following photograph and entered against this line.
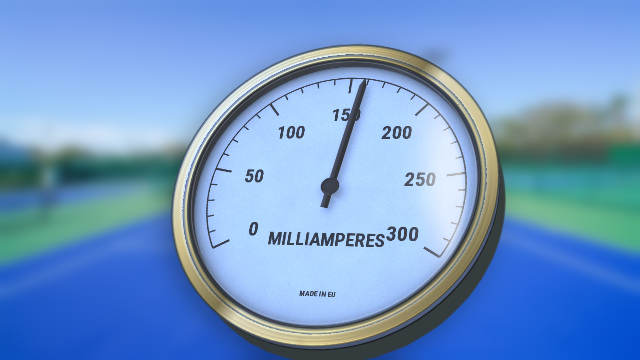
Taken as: 160 mA
